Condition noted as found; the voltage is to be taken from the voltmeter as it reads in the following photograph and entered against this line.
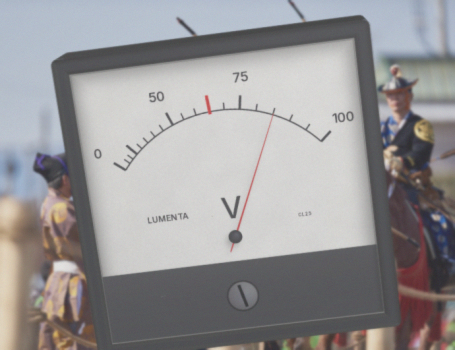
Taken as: 85 V
